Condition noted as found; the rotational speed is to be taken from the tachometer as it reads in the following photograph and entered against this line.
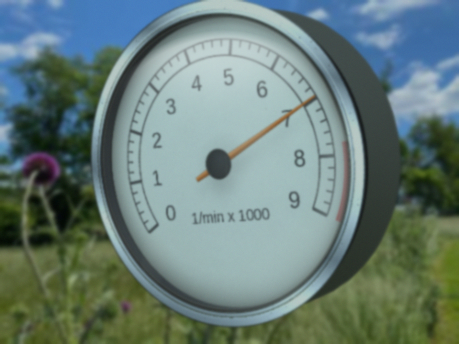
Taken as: 7000 rpm
